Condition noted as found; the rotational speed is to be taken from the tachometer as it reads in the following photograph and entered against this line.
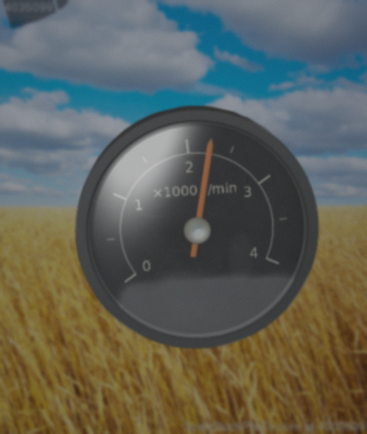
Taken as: 2250 rpm
